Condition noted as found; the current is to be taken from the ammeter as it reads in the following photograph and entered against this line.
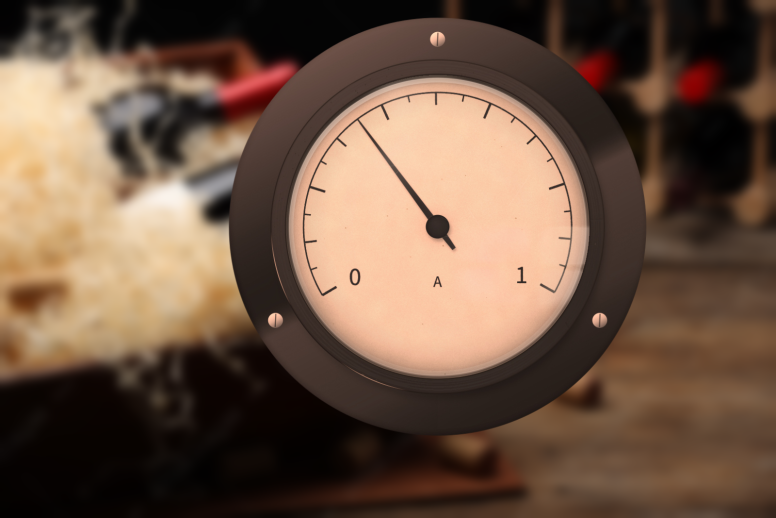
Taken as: 0.35 A
